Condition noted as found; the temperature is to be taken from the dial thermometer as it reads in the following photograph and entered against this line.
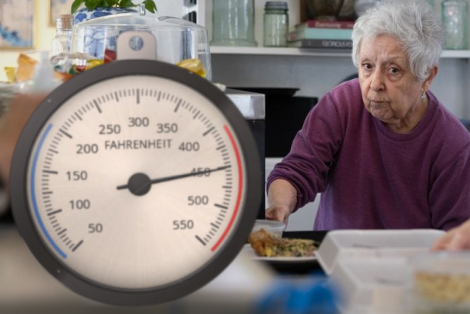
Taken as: 450 °F
